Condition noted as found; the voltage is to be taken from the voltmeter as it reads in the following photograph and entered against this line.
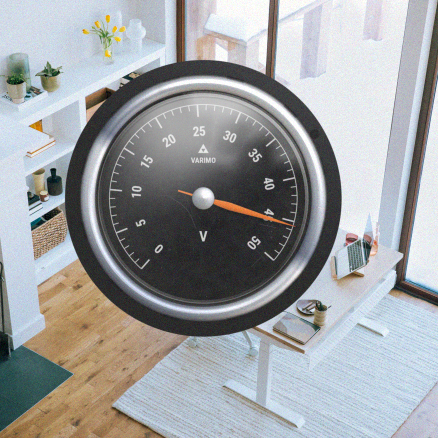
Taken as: 45.5 V
